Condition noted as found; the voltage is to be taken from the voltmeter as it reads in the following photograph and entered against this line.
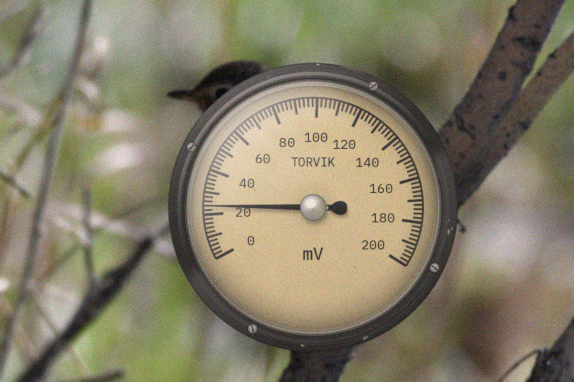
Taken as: 24 mV
